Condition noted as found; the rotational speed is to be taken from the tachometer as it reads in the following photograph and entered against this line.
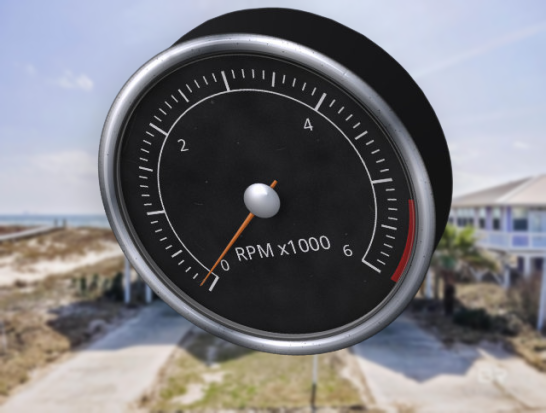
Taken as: 100 rpm
